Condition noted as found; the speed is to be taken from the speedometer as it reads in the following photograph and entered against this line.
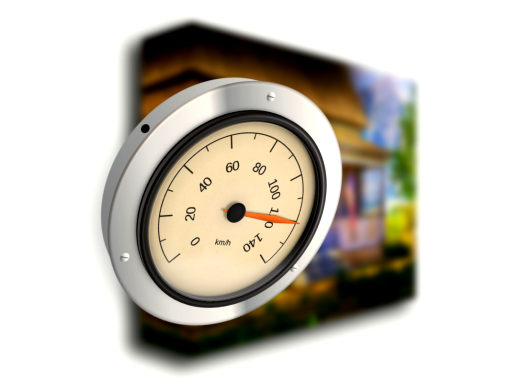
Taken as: 120 km/h
